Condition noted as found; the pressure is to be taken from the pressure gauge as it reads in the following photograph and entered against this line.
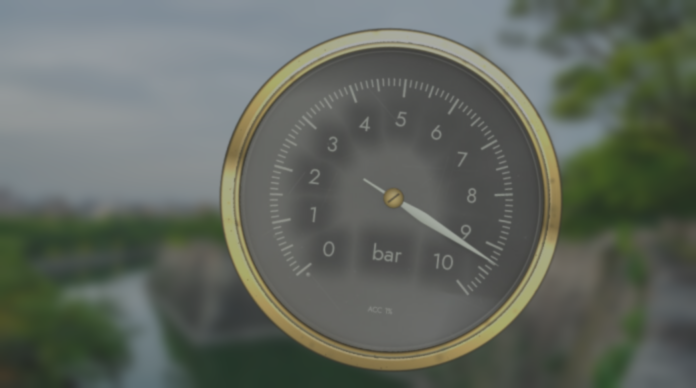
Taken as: 9.3 bar
